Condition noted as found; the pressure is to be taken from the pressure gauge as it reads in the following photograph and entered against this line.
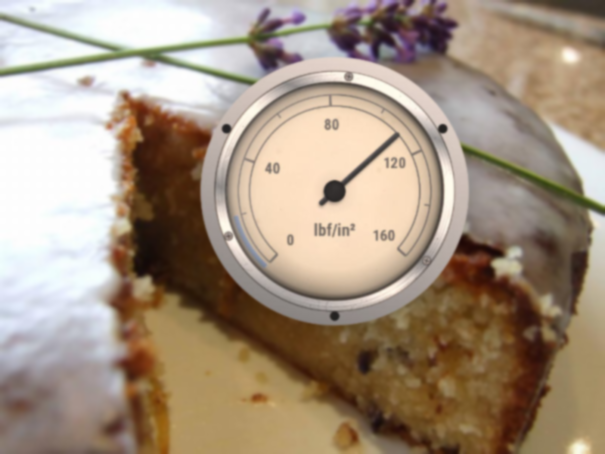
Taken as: 110 psi
